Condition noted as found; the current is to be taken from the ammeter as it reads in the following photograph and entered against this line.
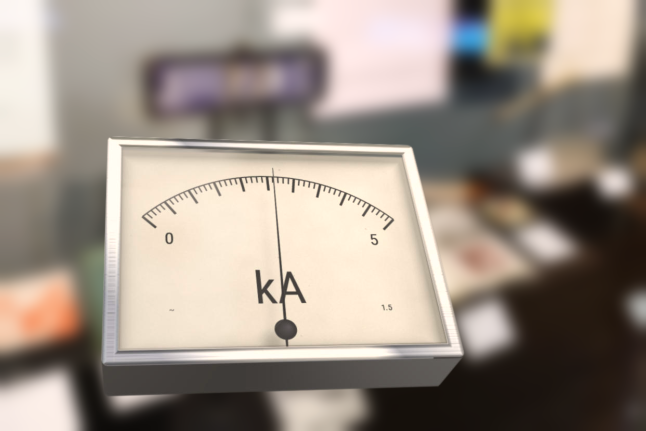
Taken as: 2.6 kA
